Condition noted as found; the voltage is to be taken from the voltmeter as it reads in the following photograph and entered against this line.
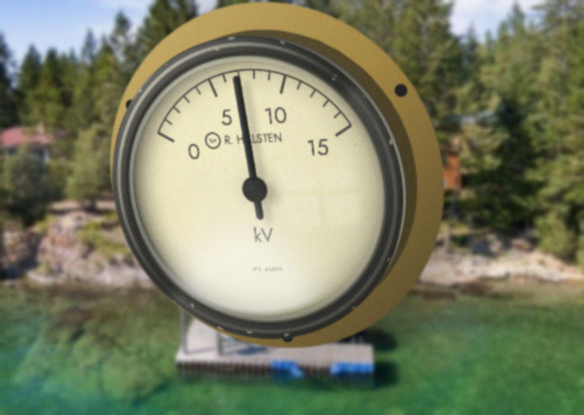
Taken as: 7 kV
